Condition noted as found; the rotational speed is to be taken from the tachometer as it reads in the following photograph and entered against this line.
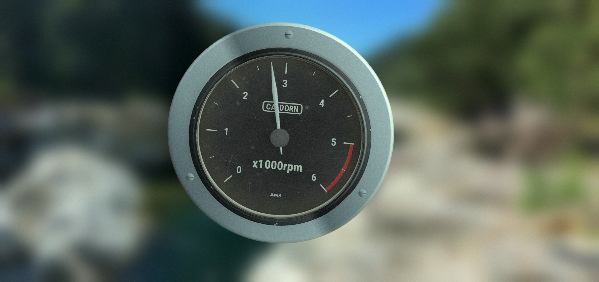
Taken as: 2750 rpm
